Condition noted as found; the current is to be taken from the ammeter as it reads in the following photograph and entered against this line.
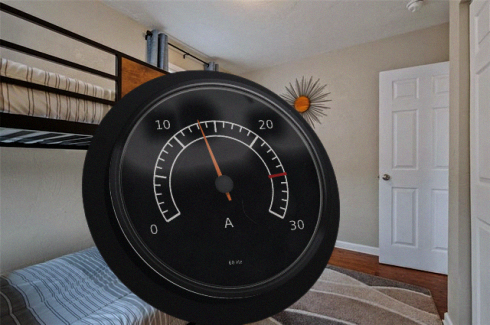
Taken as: 13 A
